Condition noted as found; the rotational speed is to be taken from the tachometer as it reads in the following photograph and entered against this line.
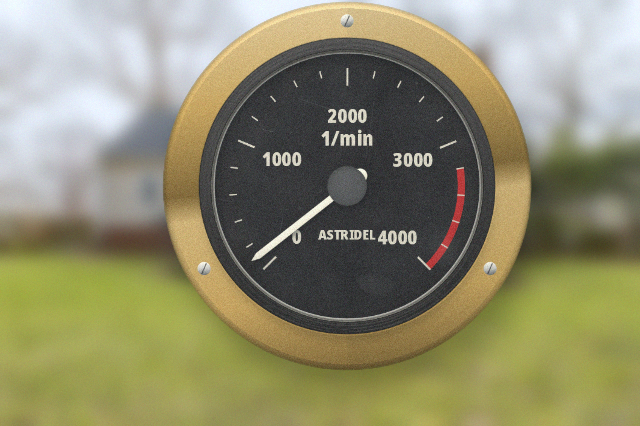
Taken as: 100 rpm
